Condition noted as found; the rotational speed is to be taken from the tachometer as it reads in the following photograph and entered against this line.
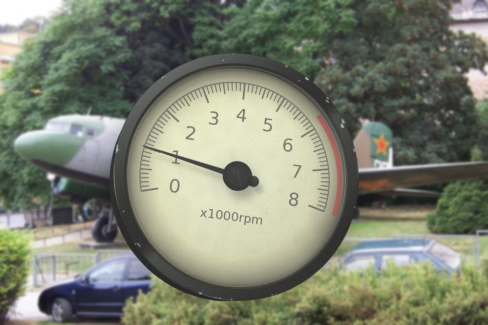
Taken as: 1000 rpm
